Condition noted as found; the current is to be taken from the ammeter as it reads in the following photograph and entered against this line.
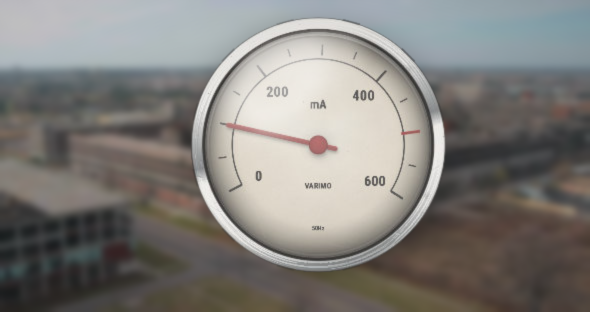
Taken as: 100 mA
